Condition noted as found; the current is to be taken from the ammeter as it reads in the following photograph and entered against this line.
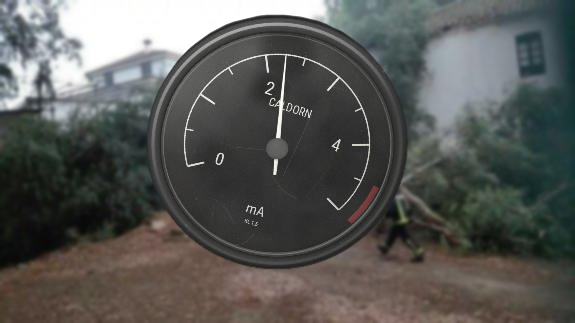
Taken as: 2.25 mA
